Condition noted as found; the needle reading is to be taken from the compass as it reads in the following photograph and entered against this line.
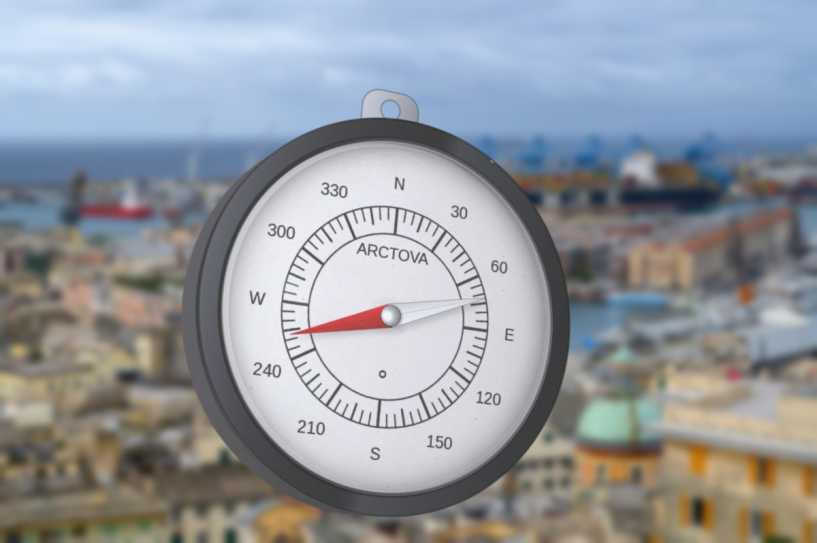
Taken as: 252.5 °
